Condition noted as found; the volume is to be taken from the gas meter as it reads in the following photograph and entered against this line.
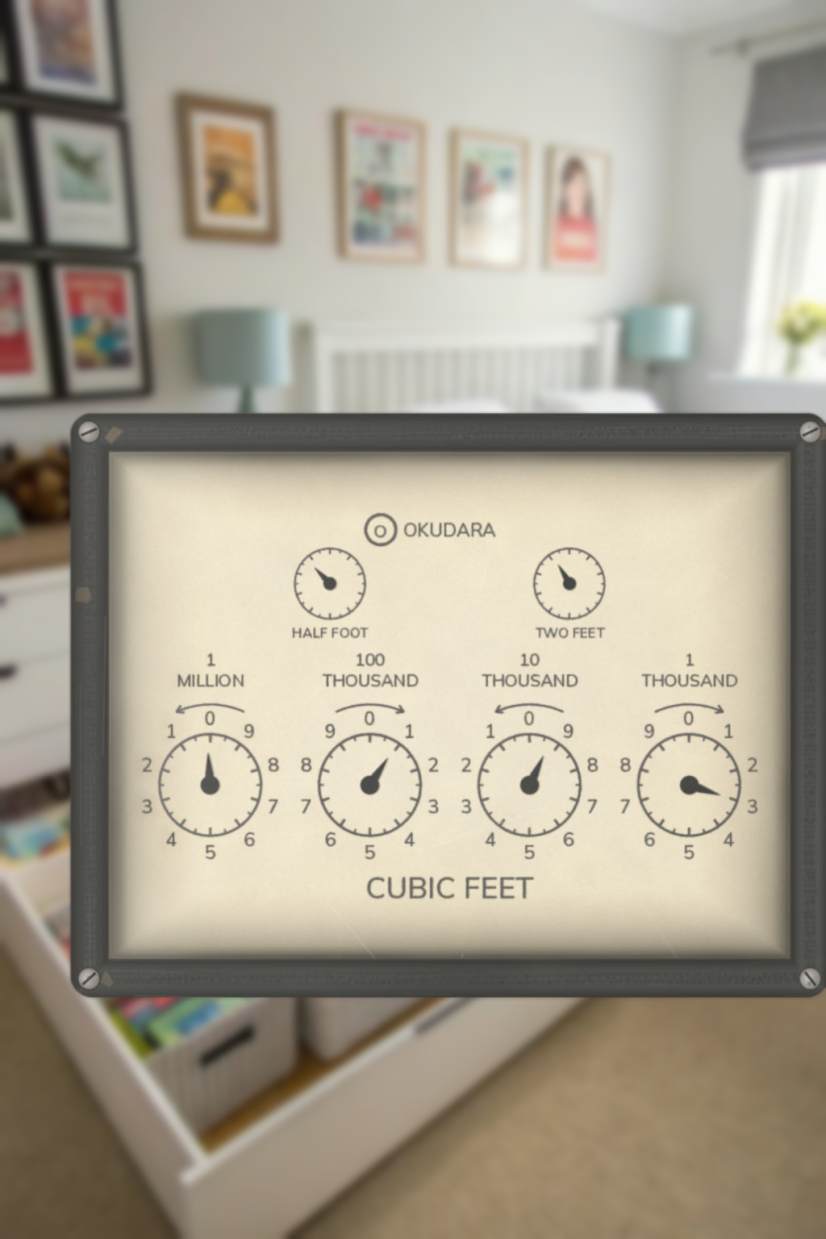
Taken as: 9300 ft³
